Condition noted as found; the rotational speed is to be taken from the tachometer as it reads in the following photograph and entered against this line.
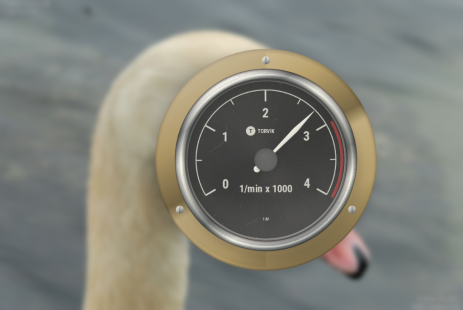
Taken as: 2750 rpm
